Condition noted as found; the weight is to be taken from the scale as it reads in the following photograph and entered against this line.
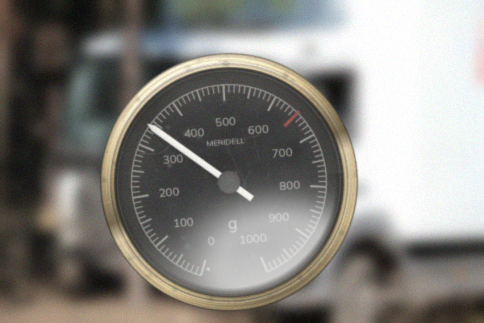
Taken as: 340 g
